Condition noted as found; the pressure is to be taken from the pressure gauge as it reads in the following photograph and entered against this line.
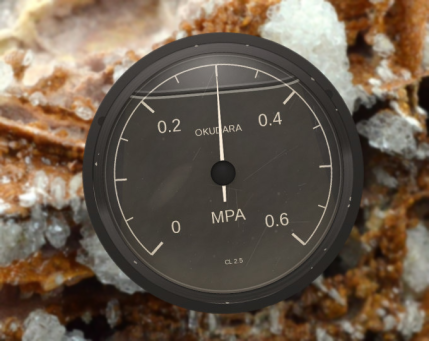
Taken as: 0.3 MPa
